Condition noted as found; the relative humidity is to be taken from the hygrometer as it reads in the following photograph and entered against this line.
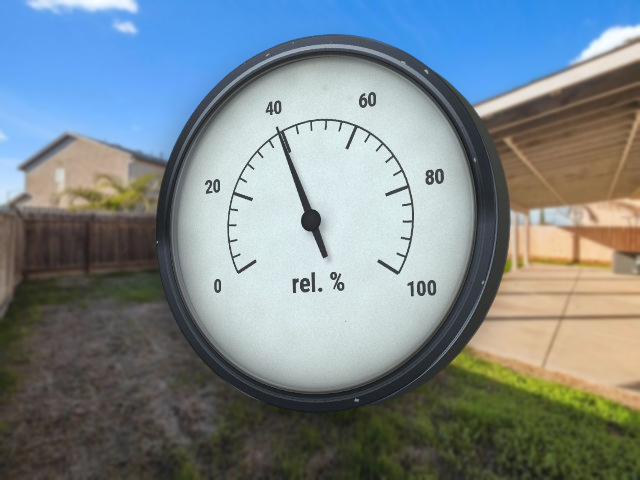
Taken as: 40 %
